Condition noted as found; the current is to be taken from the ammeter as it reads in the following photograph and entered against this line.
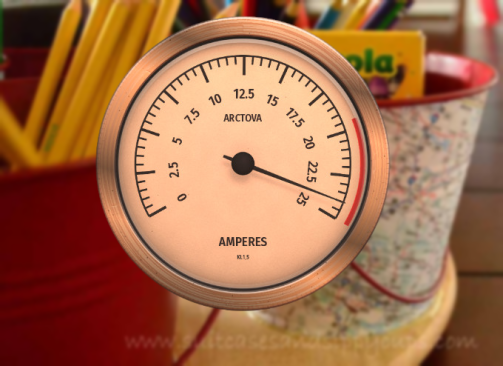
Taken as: 24 A
